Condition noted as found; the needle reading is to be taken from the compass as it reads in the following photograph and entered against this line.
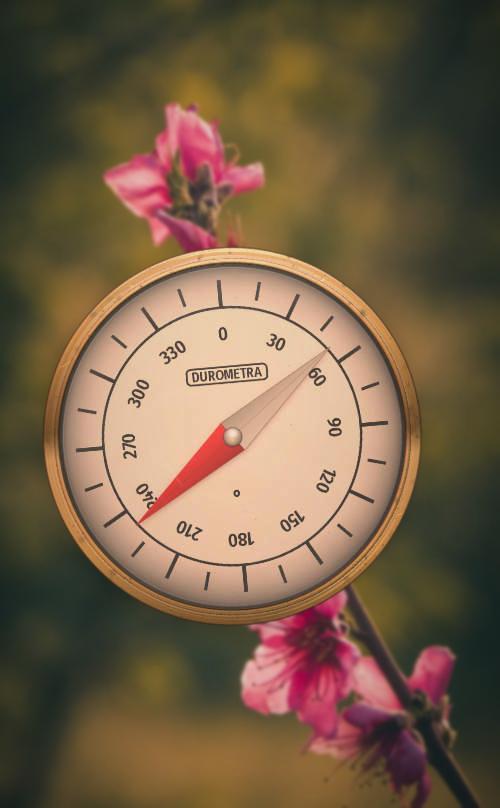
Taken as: 232.5 °
